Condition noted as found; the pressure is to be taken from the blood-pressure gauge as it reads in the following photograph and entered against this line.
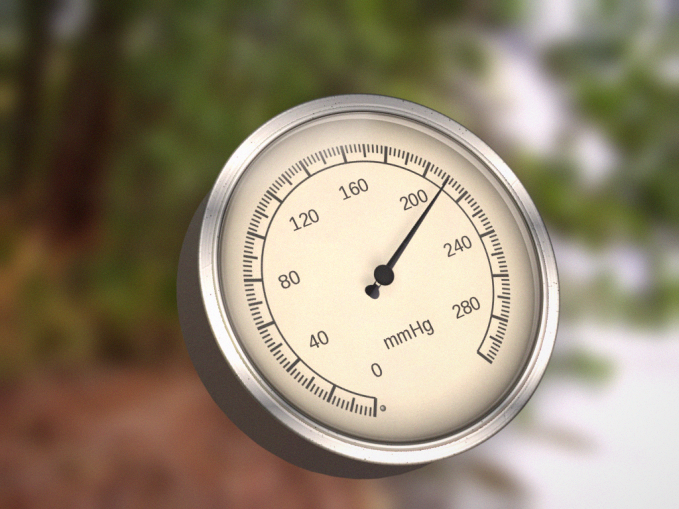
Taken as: 210 mmHg
